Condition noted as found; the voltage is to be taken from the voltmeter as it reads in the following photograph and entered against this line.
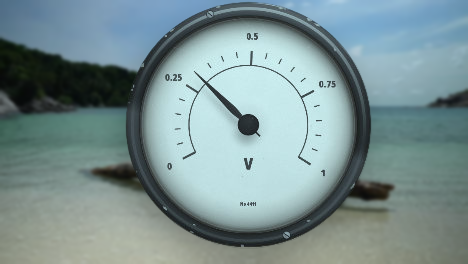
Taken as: 0.3 V
